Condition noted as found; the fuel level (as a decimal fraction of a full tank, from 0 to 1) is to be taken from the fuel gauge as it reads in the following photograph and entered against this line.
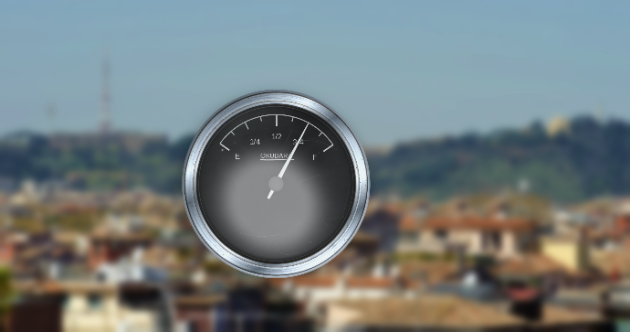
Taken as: 0.75
